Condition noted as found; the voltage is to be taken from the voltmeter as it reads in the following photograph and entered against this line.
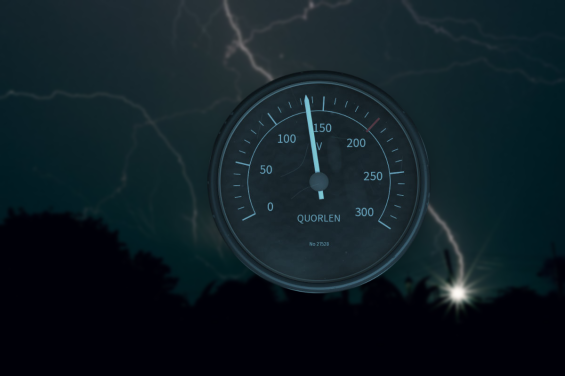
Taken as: 135 V
